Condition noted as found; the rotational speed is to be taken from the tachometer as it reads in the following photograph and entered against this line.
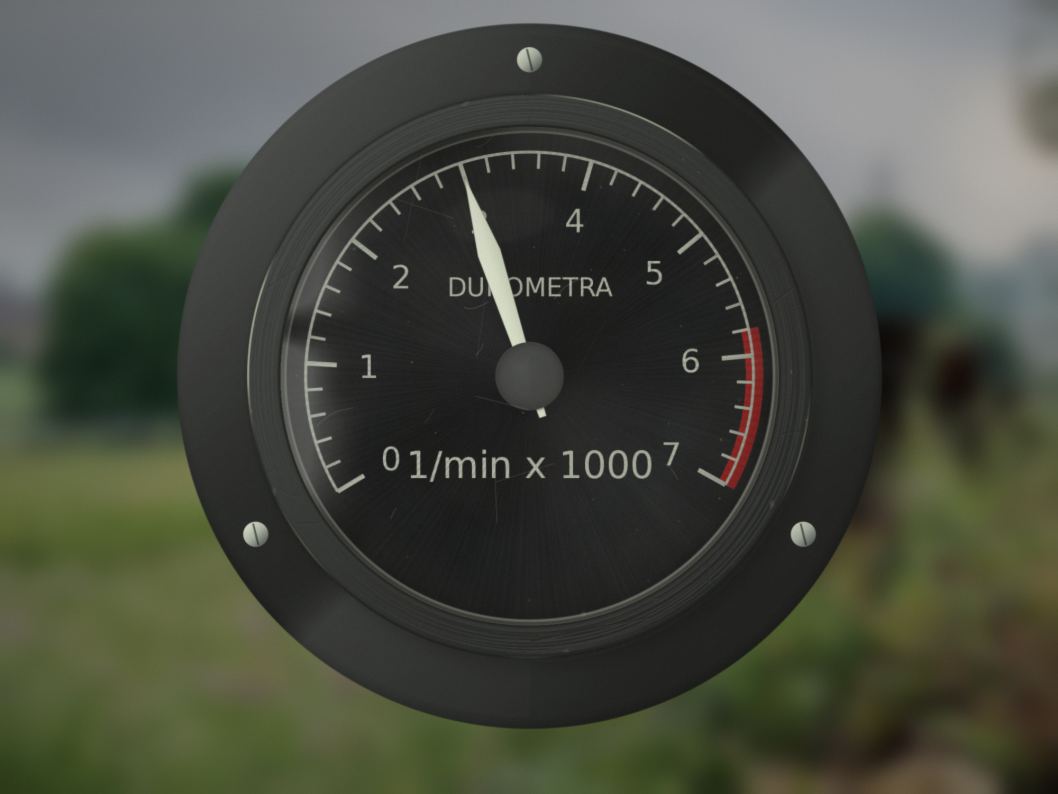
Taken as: 3000 rpm
